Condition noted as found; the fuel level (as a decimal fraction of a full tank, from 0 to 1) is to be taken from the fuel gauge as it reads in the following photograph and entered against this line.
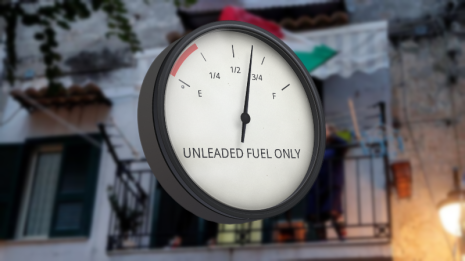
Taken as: 0.625
